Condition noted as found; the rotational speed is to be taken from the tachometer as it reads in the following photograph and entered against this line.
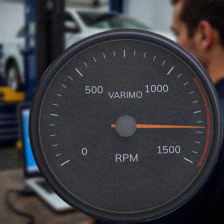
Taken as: 1325 rpm
